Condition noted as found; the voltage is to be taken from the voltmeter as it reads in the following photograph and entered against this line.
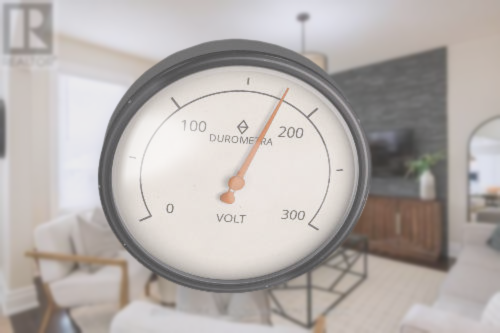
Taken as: 175 V
